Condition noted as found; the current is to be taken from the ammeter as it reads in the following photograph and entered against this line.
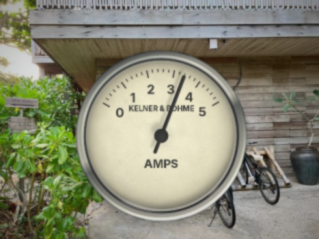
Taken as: 3.4 A
